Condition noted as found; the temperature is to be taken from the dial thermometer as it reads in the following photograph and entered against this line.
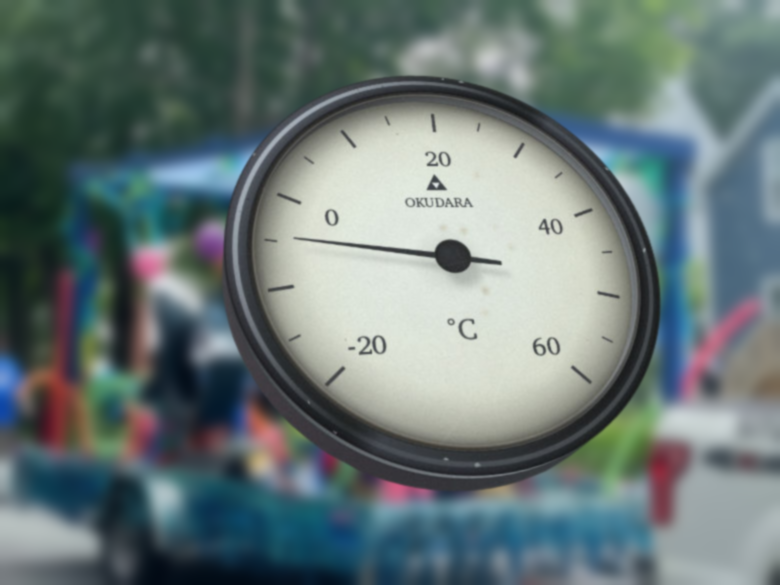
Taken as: -5 °C
